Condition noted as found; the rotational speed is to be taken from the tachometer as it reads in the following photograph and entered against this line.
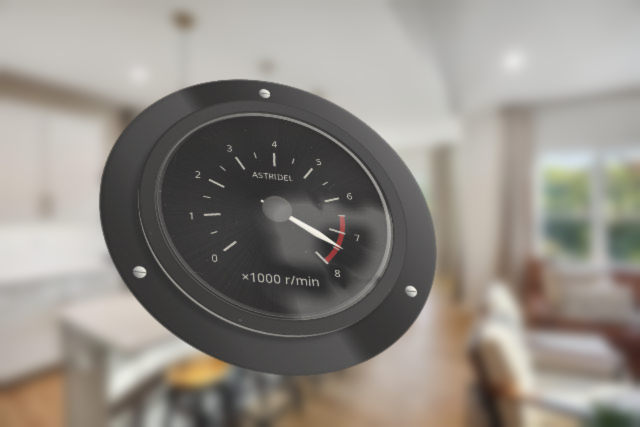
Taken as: 7500 rpm
